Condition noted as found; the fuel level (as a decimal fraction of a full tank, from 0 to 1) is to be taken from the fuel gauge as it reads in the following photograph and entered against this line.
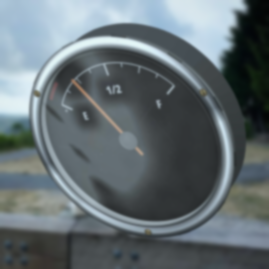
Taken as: 0.25
